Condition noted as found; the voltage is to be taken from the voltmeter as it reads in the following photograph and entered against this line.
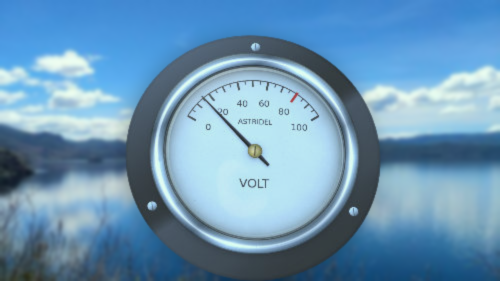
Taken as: 15 V
